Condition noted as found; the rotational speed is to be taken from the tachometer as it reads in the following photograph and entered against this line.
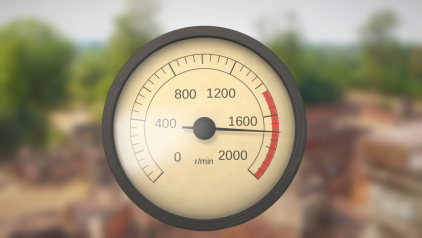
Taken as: 1700 rpm
